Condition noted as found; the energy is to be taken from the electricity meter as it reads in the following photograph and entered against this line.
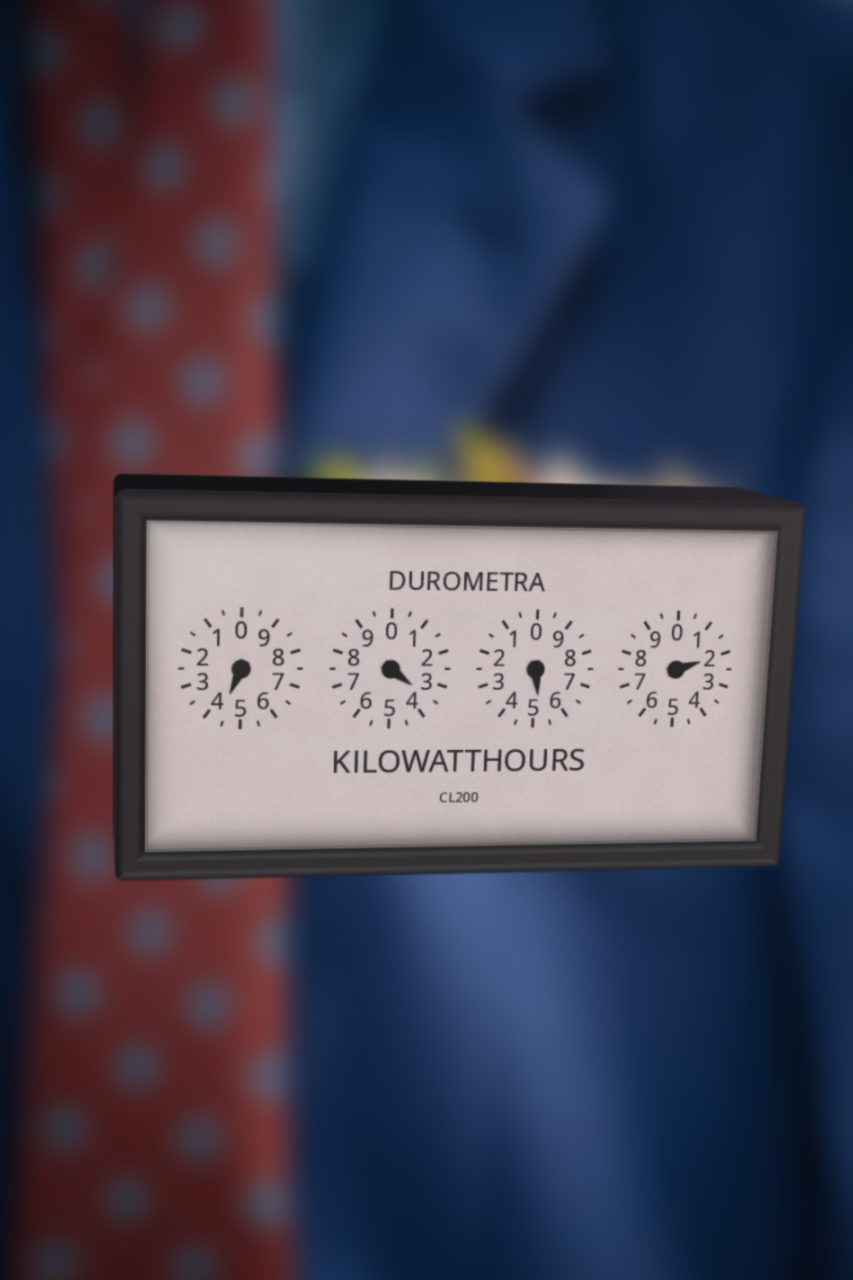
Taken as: 4352 kWh
